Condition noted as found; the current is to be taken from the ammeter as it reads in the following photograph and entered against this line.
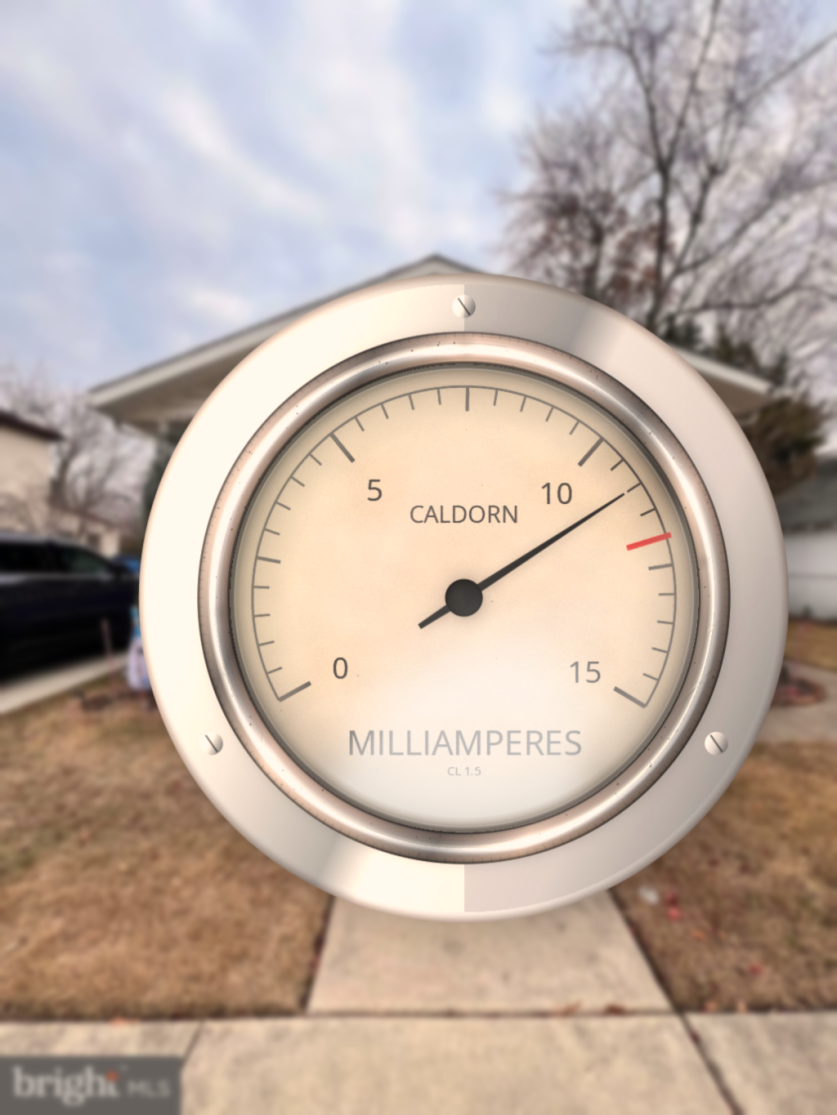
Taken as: 11 mA
